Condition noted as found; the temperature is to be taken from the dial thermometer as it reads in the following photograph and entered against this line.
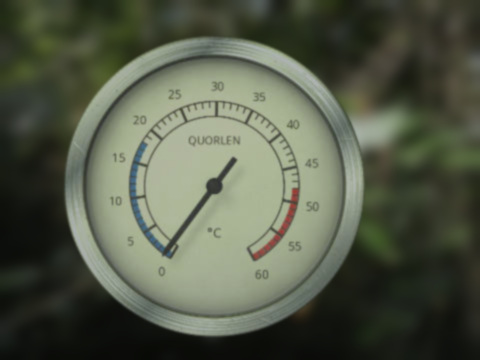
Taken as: 1 °C
